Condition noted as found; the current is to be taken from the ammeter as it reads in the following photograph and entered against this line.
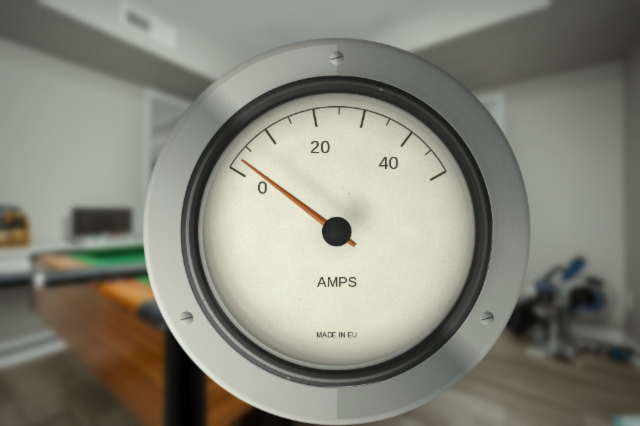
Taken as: 2.5 A
